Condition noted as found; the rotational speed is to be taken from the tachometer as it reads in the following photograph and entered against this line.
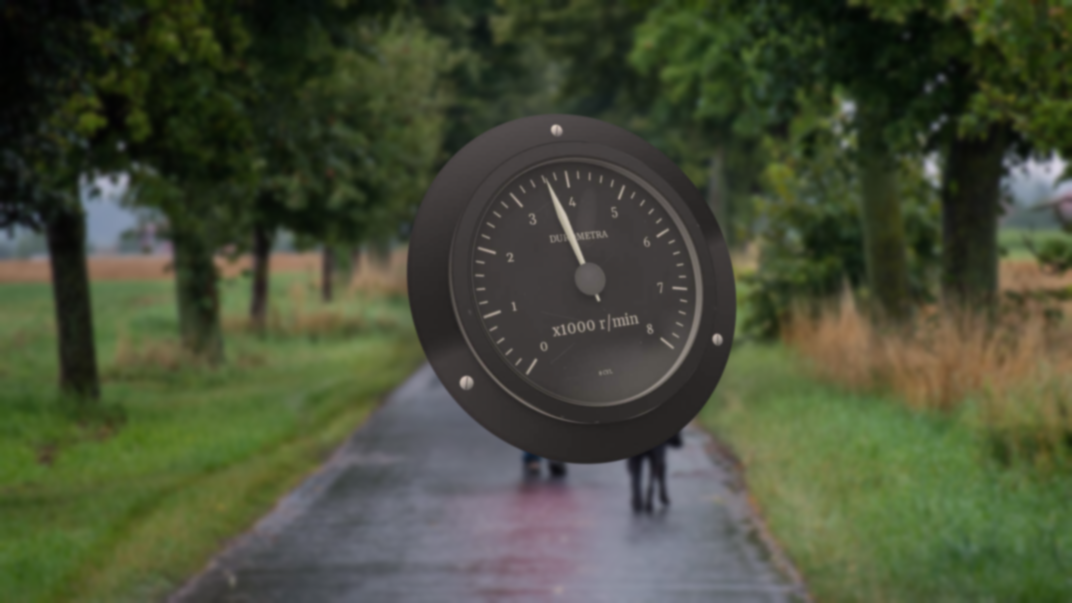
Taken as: 3600 rpm
